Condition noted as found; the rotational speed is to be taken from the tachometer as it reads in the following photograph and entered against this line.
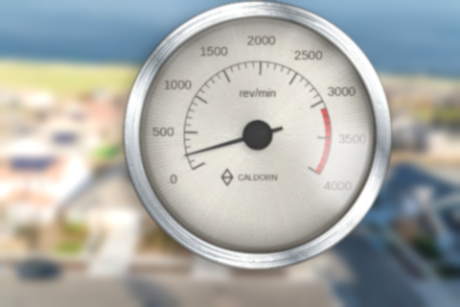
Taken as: 200 rpm
